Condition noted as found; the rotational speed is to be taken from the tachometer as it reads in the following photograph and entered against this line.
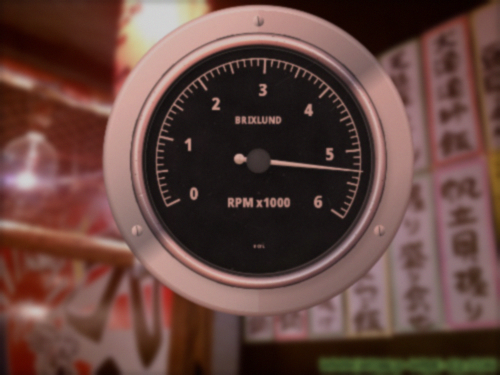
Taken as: 5300 rpm
